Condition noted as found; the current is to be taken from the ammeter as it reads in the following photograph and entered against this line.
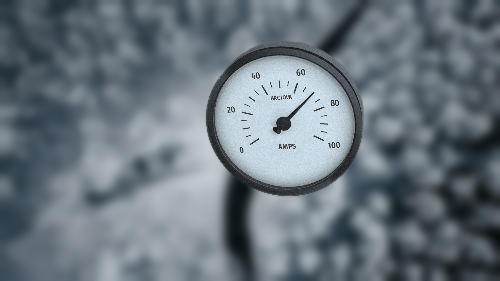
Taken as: 70 A
